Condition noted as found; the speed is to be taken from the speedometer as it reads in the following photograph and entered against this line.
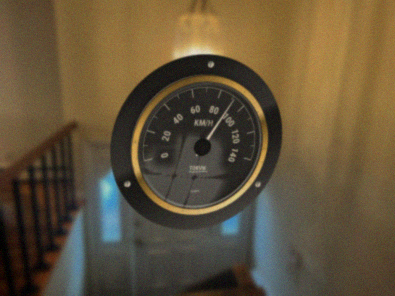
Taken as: 90 km/h
